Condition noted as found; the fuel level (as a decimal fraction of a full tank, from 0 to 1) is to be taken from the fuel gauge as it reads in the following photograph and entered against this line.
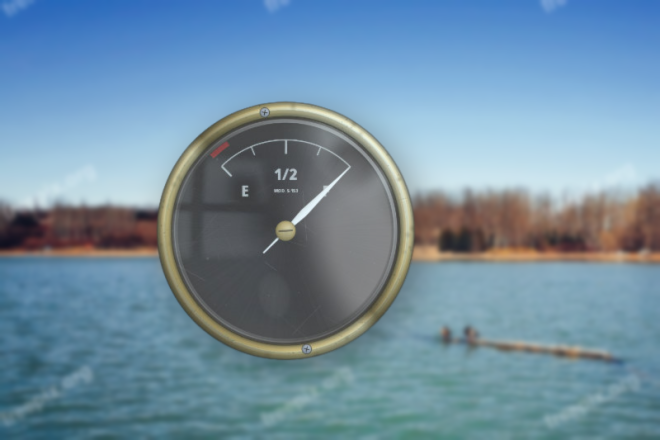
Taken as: 1
